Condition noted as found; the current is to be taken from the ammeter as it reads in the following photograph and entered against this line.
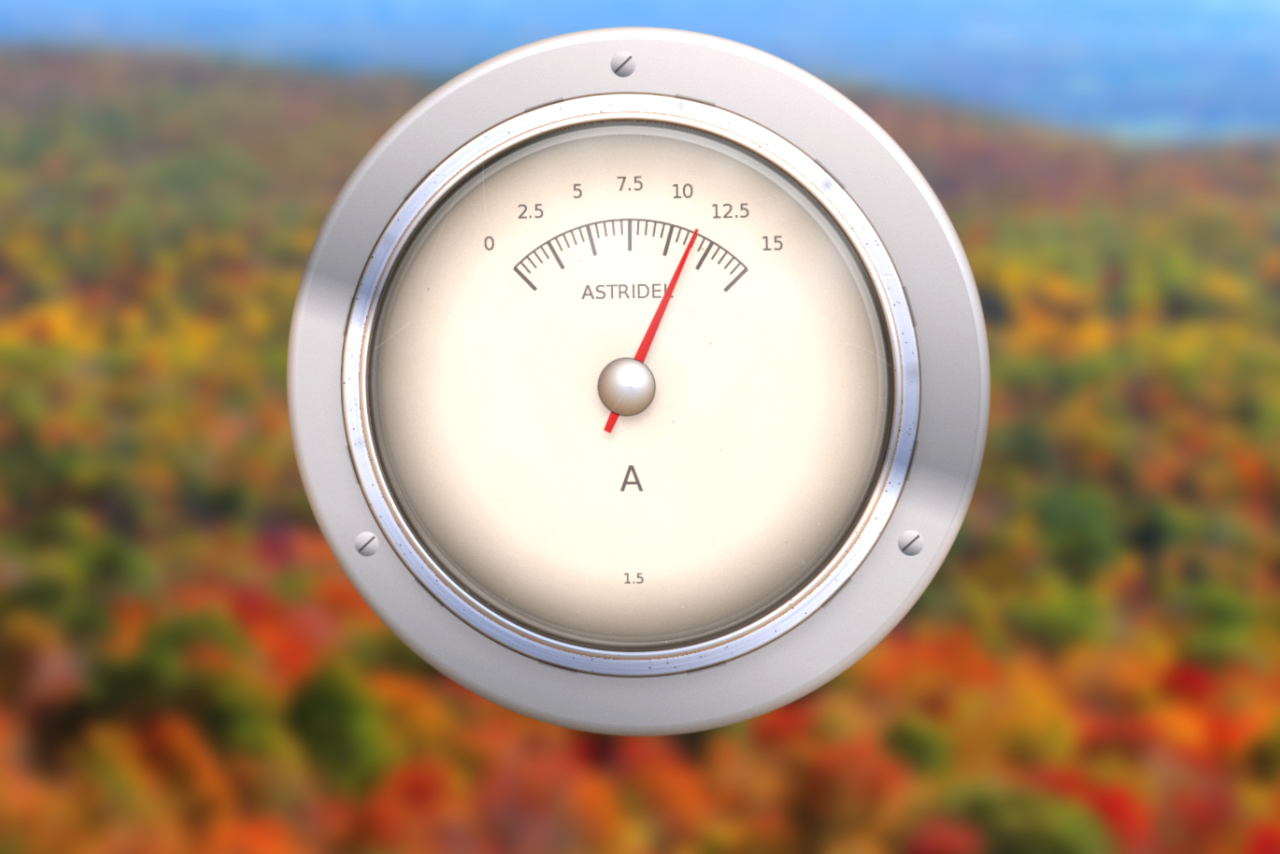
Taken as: 11.5 A
